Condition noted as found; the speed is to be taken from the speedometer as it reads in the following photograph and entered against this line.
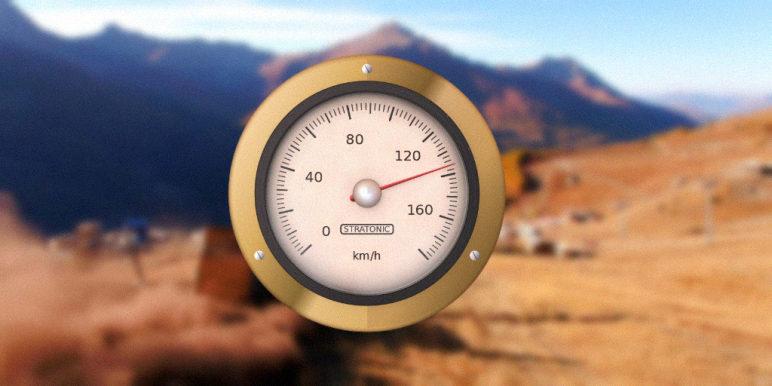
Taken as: 136 km/h
